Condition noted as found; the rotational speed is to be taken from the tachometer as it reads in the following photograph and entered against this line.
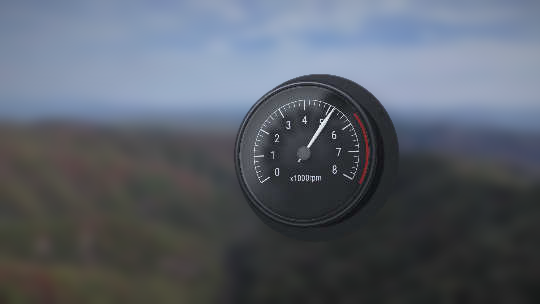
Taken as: 5200 rpm
